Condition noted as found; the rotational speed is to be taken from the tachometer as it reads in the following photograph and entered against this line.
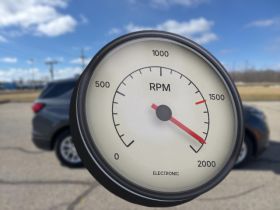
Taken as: 1900 rpm
